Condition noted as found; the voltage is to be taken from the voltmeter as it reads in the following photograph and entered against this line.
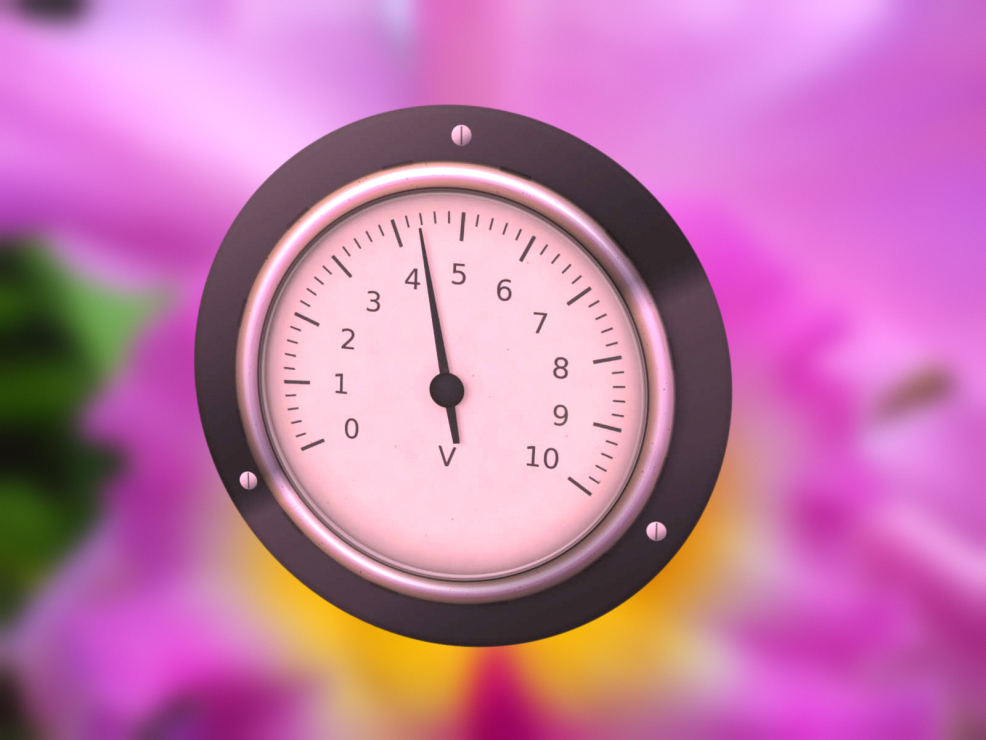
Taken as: 4.4 V
